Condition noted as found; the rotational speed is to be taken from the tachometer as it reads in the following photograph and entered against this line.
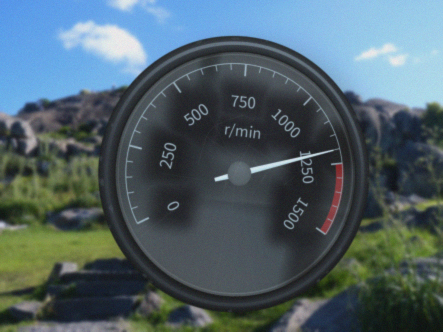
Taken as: 1200 rpm
